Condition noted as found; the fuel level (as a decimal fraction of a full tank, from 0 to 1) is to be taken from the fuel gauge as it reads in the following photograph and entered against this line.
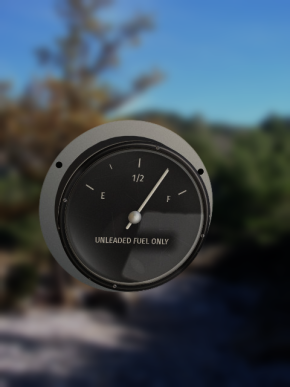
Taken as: 0.75
